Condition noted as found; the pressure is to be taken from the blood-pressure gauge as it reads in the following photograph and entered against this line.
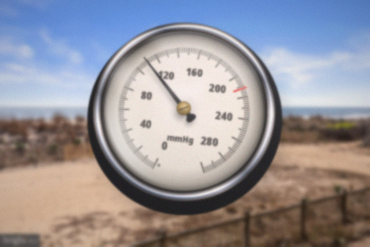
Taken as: 110 mmHg
